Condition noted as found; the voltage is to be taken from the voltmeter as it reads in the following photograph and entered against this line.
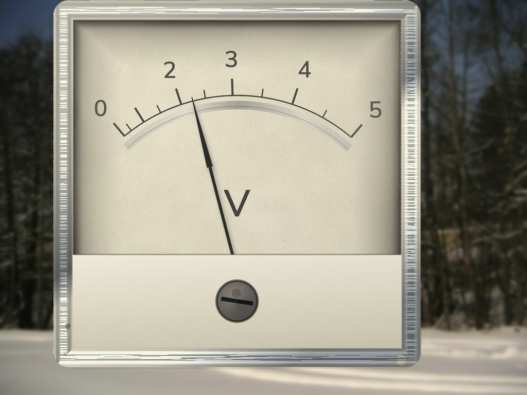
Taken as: 2.25 V
